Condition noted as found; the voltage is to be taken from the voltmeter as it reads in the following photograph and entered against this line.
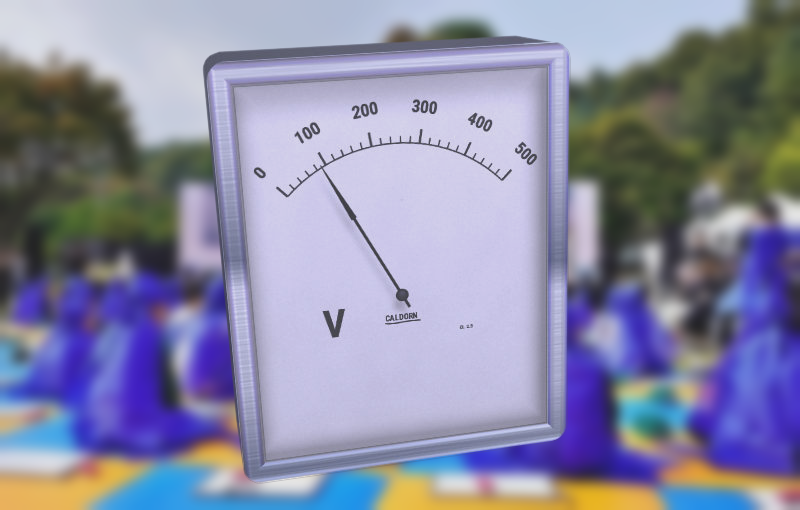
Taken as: 90 V
